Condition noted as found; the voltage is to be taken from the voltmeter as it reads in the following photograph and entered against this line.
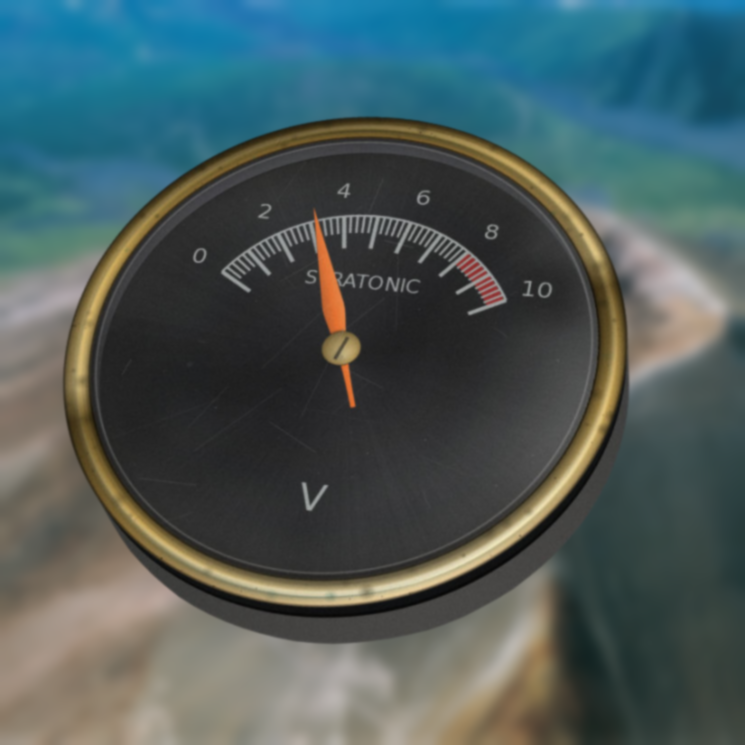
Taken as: 3.2 V
